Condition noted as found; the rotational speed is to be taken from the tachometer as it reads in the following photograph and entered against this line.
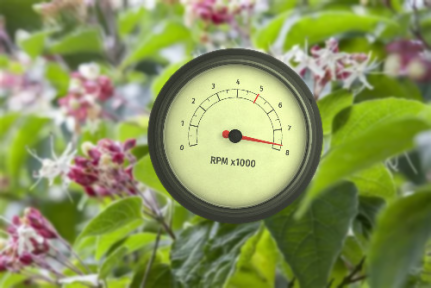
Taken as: 7750 rpm
